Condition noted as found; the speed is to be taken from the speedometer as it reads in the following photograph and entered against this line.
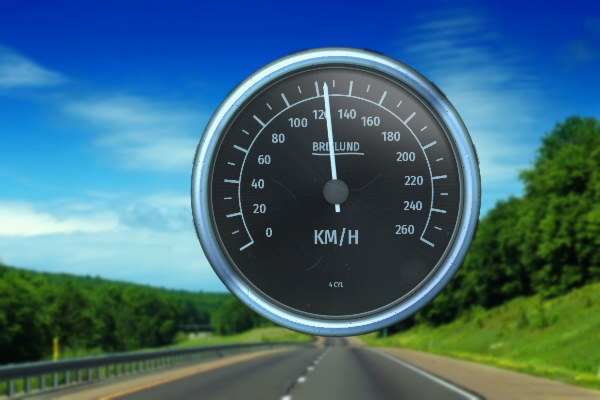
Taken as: 125 km/h
